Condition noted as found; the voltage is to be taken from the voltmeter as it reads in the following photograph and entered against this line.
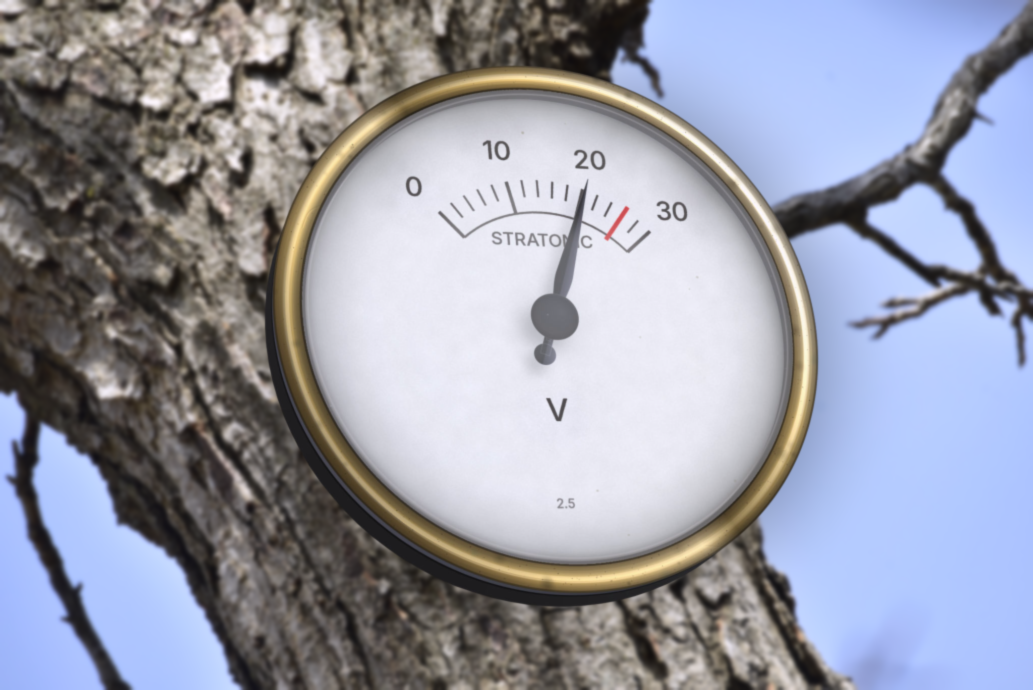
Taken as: 20 V
